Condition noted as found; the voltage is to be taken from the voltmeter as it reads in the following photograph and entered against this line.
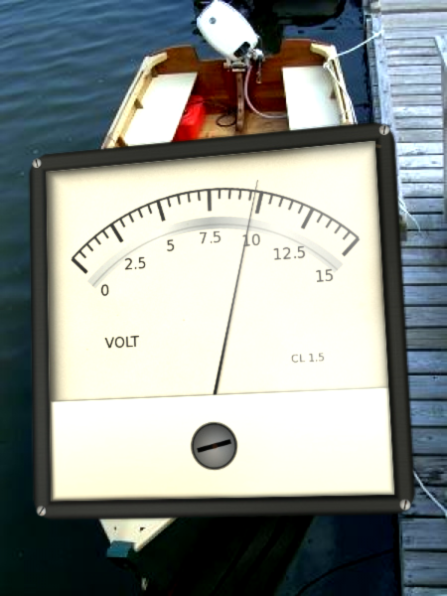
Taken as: 9.75 V
